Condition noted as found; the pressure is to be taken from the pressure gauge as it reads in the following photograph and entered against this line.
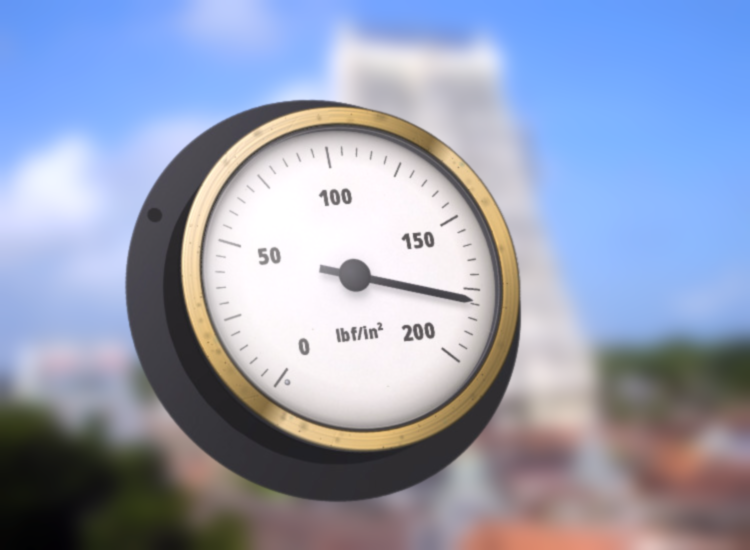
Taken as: 180 psi
